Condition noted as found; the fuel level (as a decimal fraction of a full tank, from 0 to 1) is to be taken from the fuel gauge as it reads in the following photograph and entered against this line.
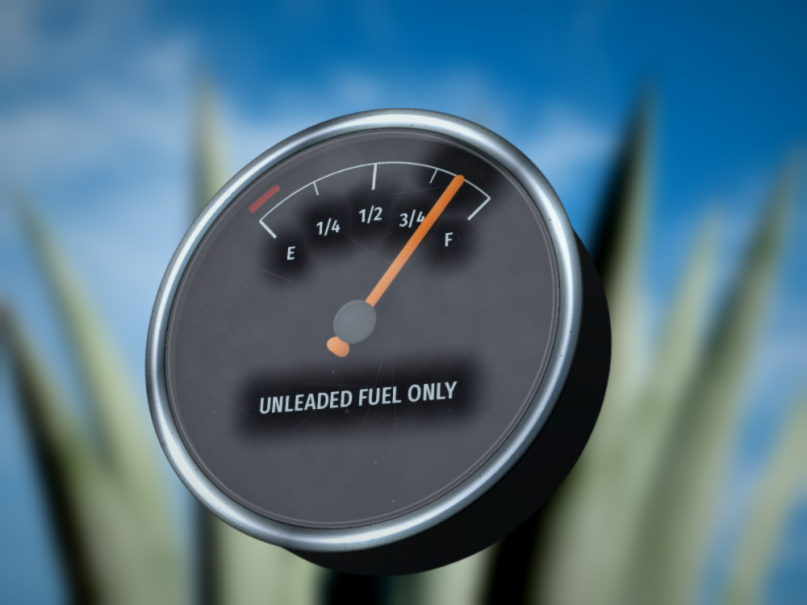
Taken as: 0.875
